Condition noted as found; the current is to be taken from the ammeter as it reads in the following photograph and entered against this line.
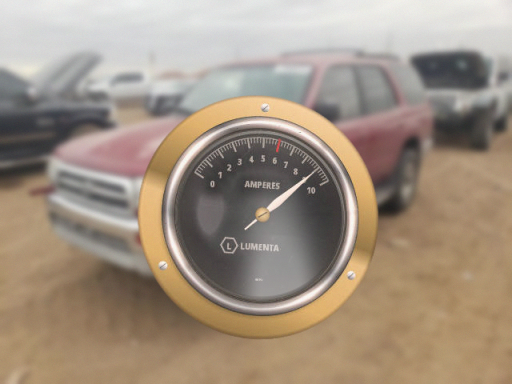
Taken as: 9 A
